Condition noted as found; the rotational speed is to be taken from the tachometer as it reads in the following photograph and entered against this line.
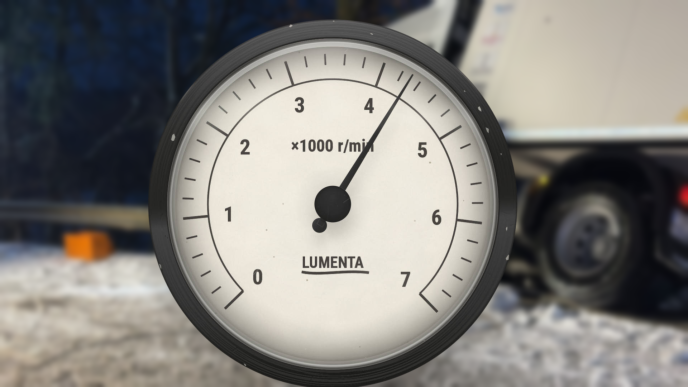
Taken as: 4300 rpm
